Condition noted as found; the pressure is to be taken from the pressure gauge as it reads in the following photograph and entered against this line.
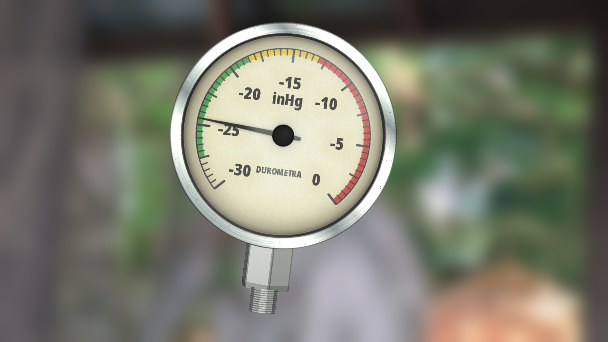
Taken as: -24.5 inHg
